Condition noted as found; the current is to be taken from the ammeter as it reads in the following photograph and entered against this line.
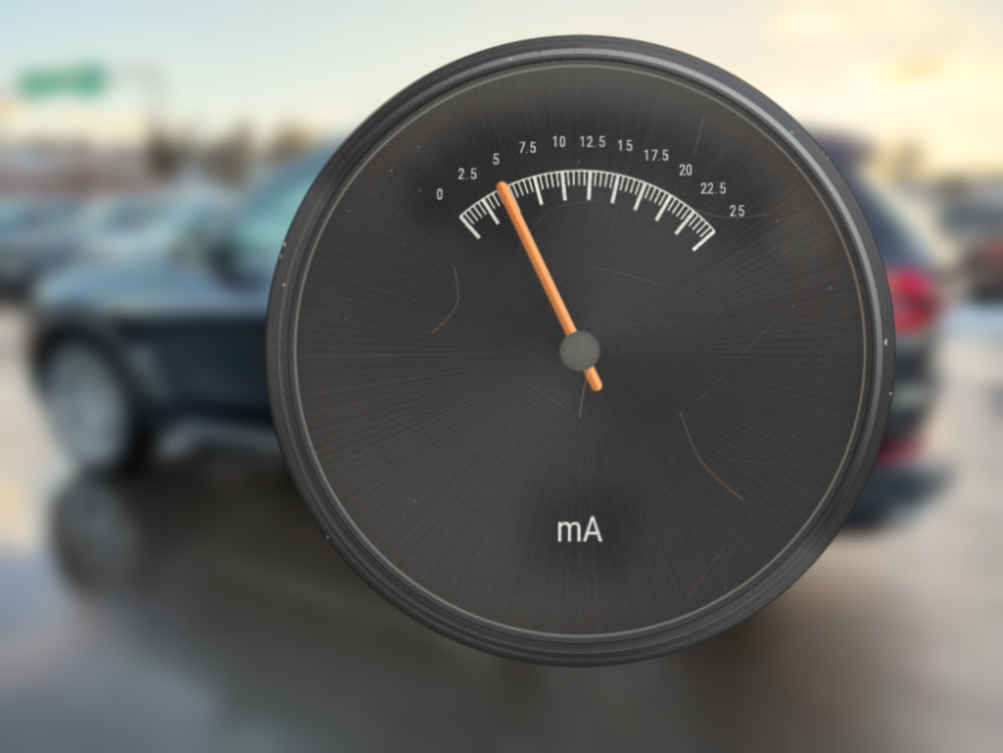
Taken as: 4.5 mA
